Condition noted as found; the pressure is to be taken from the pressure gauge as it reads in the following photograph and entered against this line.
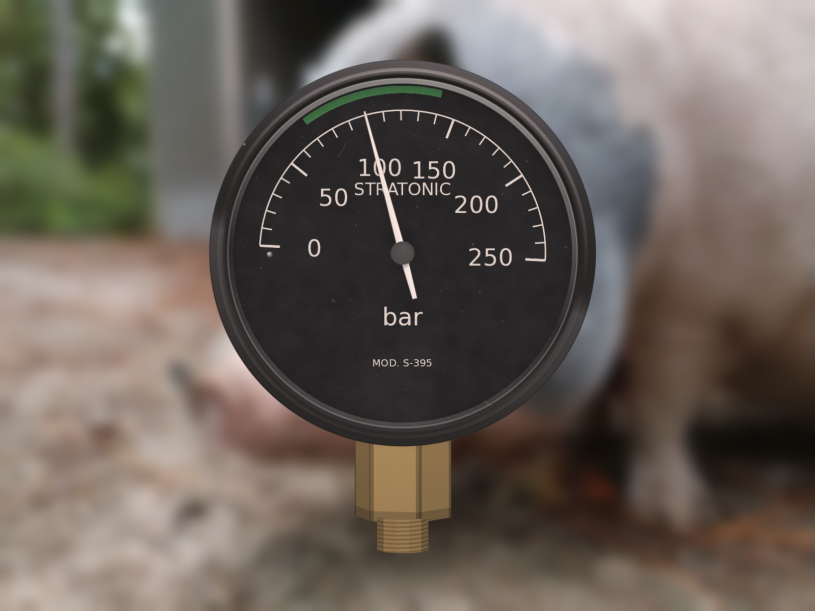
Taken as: 100 bar
